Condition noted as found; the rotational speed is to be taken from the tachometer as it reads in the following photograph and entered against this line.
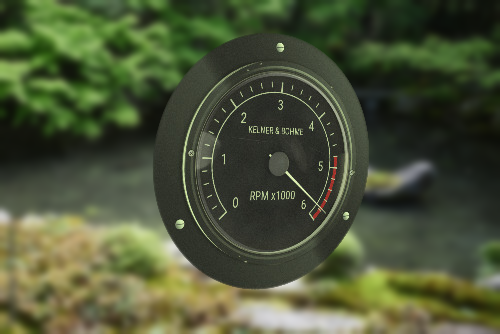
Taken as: 5800 rpm
